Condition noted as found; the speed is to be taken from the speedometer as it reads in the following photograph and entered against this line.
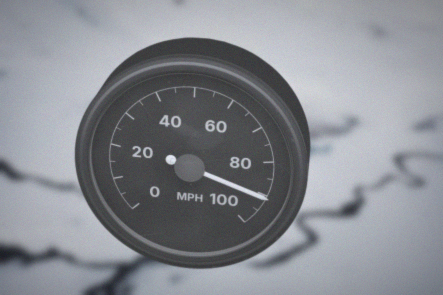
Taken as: 90 mph
